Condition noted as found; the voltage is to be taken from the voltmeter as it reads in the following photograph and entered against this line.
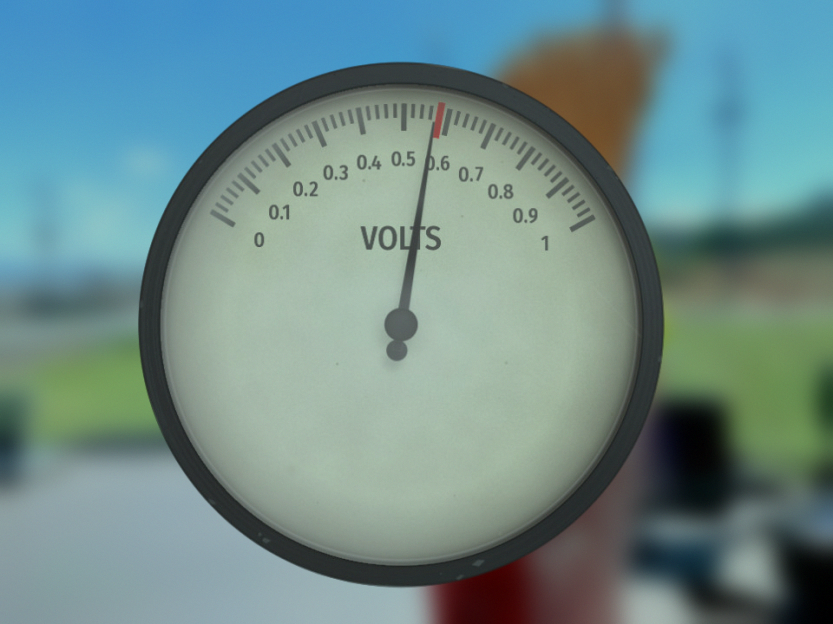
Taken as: 0.57 V
